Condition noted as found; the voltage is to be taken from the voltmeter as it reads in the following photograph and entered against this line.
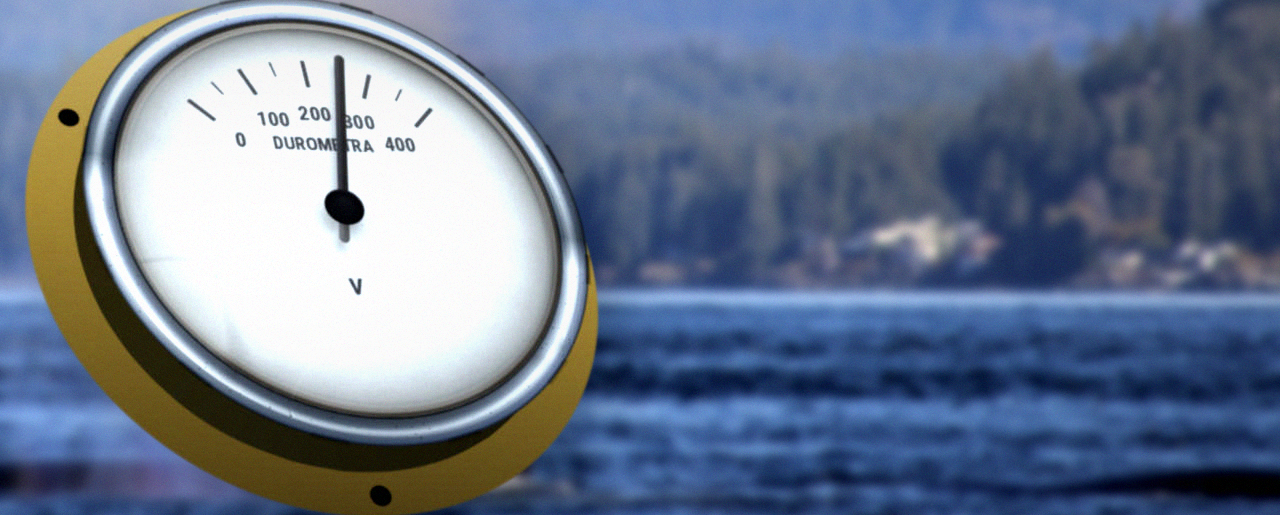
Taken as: 250 V
